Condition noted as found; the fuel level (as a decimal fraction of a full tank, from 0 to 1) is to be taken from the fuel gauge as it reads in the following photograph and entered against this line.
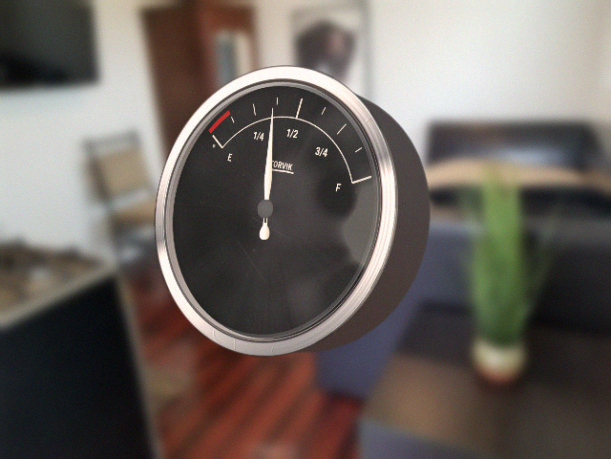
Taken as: 0.375
